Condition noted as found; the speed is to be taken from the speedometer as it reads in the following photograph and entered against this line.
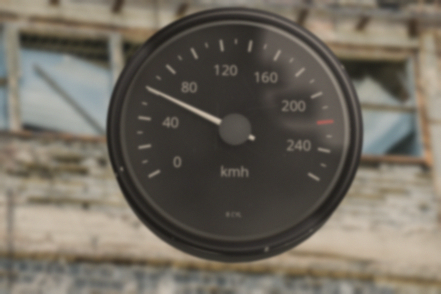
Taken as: 60 km/h
